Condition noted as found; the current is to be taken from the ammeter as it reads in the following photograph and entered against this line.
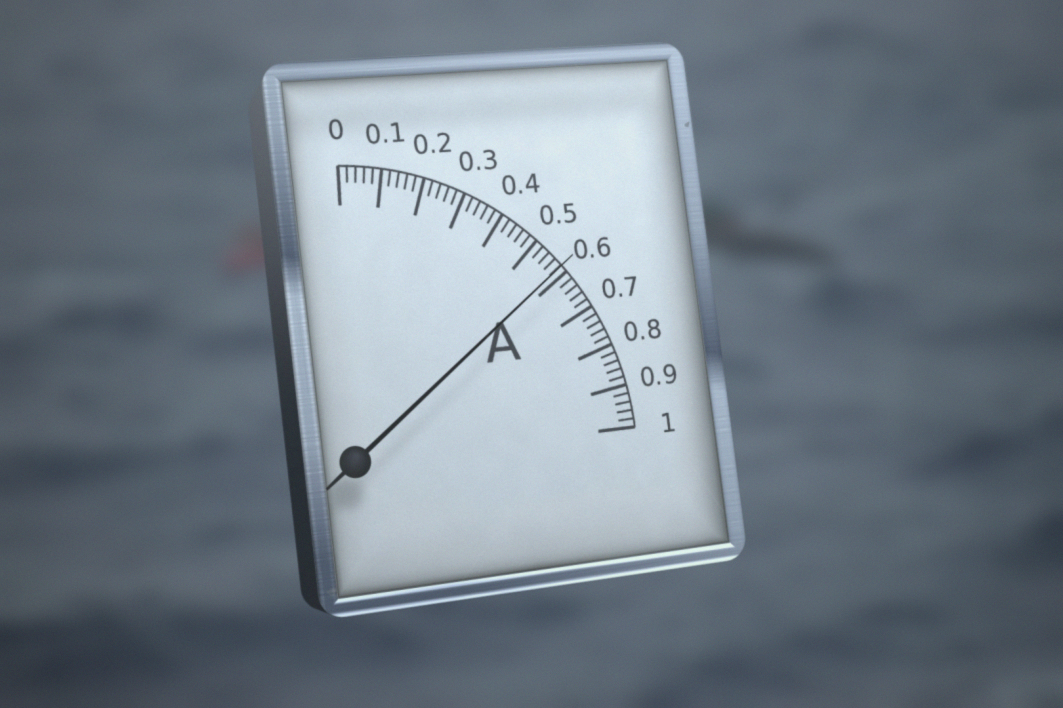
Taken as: 0.58 A
